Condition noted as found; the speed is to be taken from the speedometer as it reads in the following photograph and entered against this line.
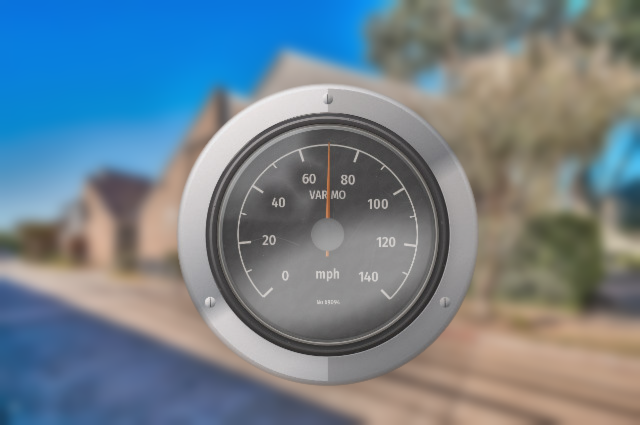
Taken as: 70 mph
